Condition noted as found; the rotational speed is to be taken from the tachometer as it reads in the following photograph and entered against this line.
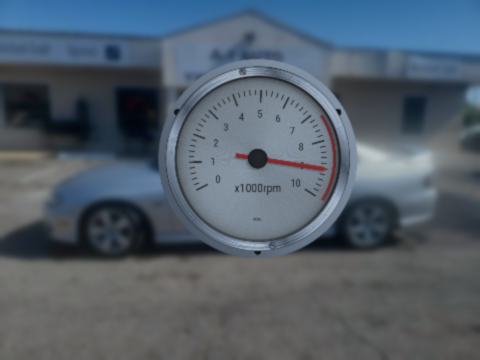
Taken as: 9000 rpm
